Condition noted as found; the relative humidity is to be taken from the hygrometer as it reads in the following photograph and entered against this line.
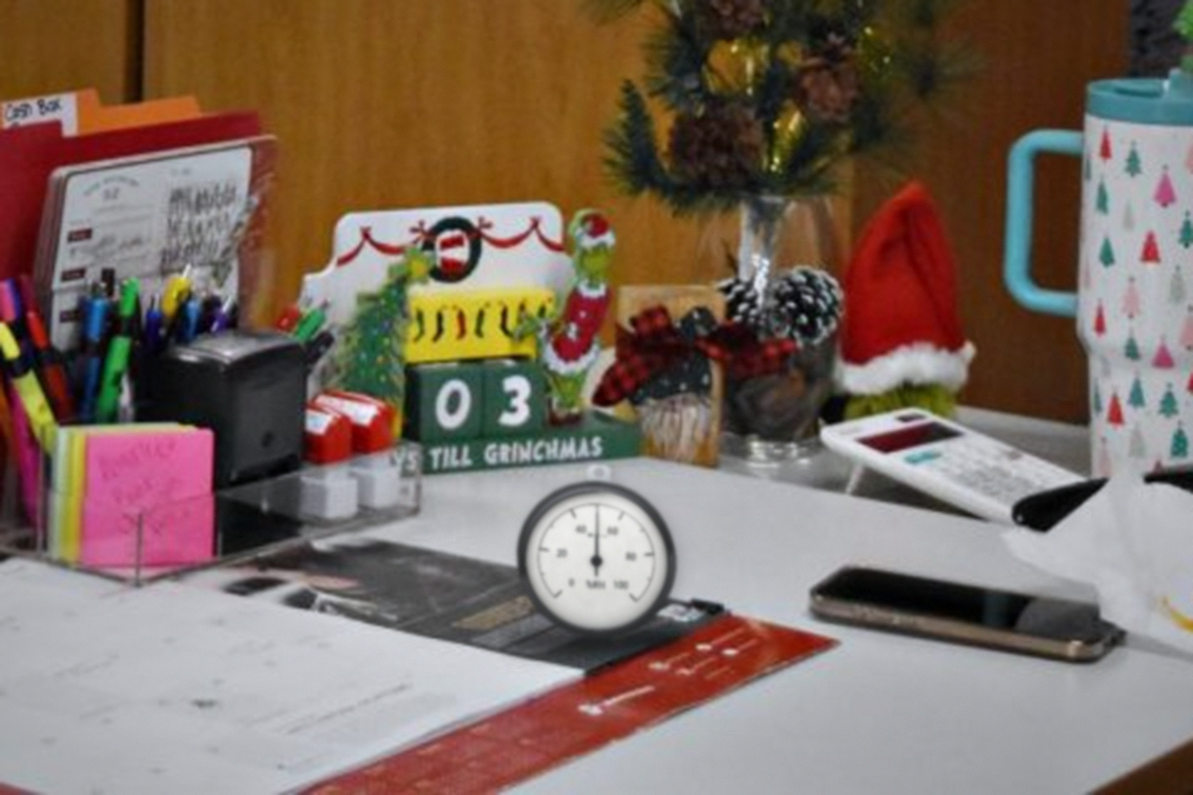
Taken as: 50 %
